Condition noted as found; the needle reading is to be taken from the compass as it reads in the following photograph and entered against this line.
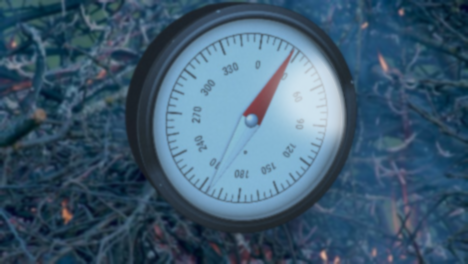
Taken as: 25 °
